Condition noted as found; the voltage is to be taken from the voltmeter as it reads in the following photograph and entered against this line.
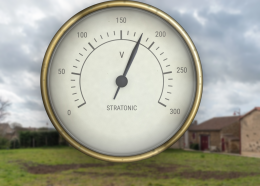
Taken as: 180 V
